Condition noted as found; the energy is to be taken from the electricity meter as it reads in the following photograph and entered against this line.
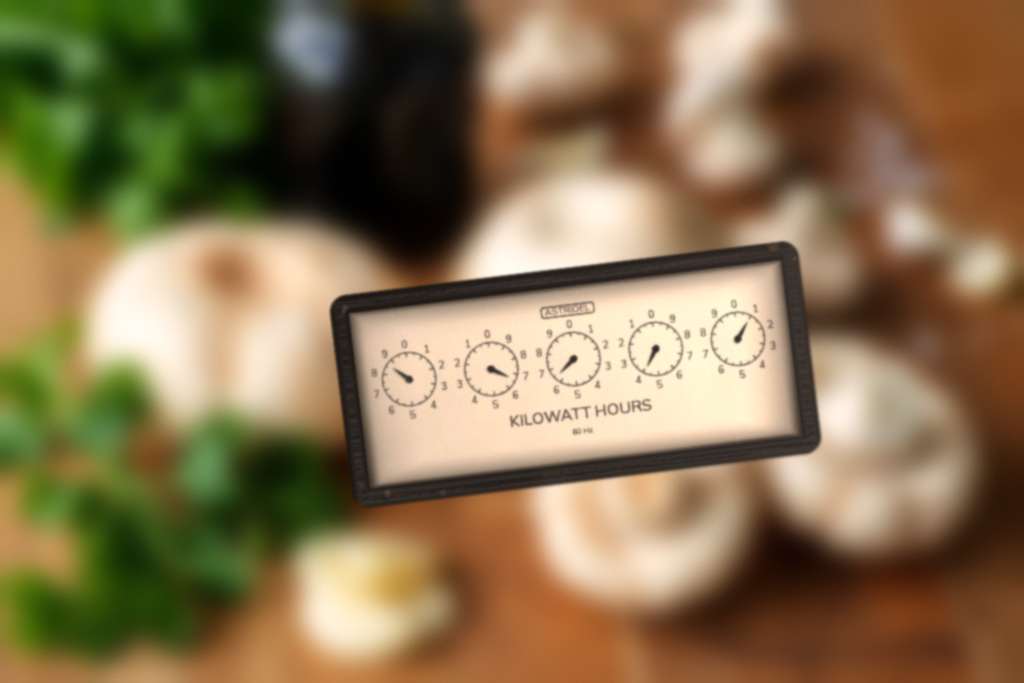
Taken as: 86641 kWh
